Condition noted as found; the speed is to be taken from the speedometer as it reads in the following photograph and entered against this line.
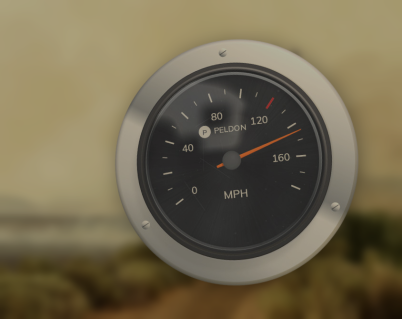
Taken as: 145 mph
